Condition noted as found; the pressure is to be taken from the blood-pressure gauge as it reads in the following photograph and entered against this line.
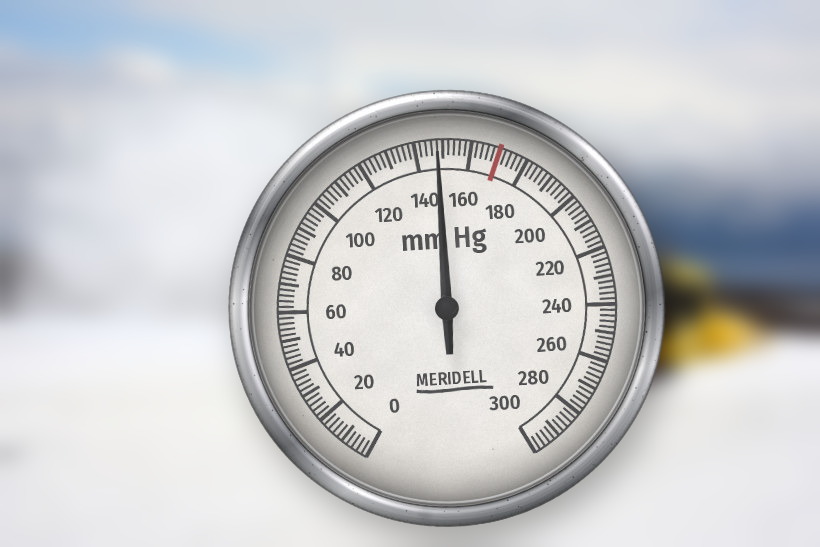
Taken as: 148 mmHg
